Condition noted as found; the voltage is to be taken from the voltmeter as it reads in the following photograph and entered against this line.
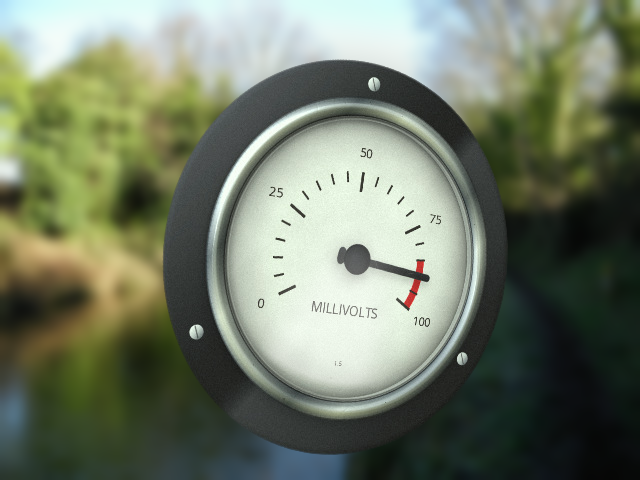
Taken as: 90 mV
